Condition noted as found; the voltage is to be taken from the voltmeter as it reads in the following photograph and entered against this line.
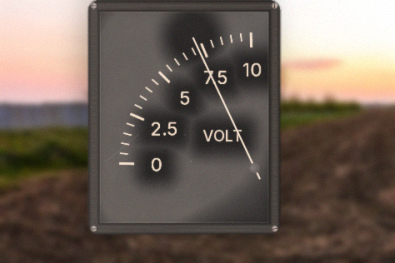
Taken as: 7.25 V
